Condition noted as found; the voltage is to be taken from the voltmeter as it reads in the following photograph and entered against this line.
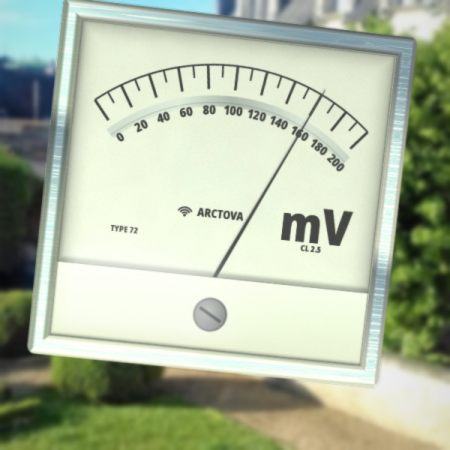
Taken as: 160 mV
